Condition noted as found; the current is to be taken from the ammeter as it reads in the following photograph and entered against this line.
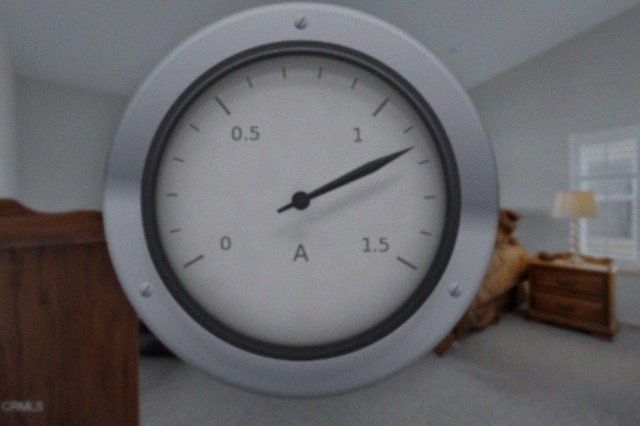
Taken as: 1.15 A
